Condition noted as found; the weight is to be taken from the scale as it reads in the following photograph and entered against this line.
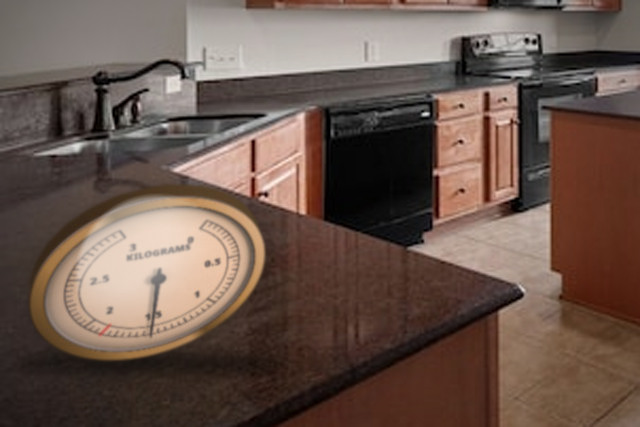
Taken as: 1.5 kg
